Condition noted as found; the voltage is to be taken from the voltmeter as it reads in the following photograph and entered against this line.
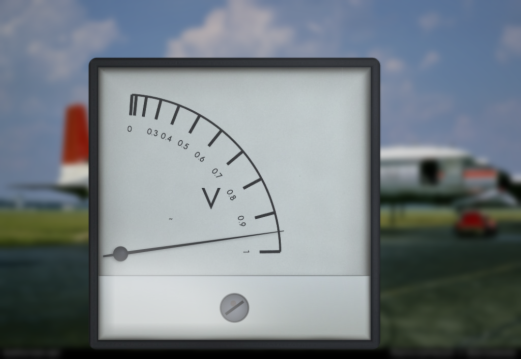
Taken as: 0.95 V
